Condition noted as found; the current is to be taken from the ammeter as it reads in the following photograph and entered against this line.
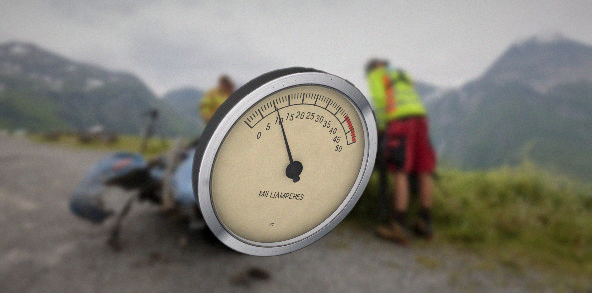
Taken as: 10 mA
